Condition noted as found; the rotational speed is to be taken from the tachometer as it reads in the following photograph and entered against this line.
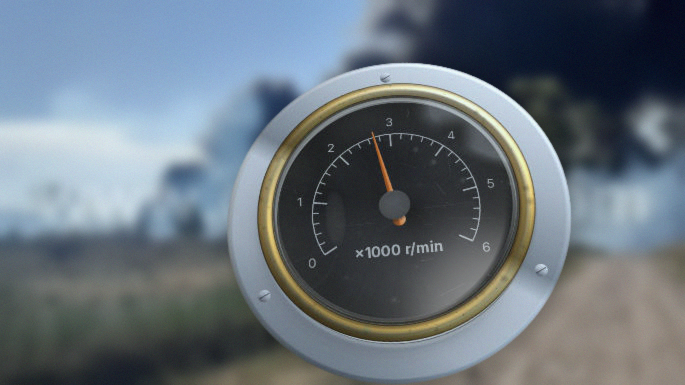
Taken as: 2700 rpm
